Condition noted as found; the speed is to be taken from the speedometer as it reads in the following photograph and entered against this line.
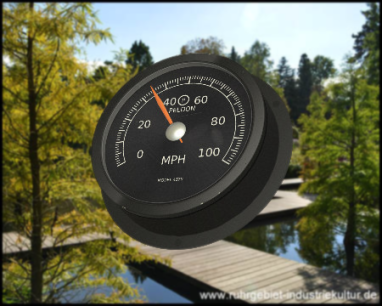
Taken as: 35 mph
